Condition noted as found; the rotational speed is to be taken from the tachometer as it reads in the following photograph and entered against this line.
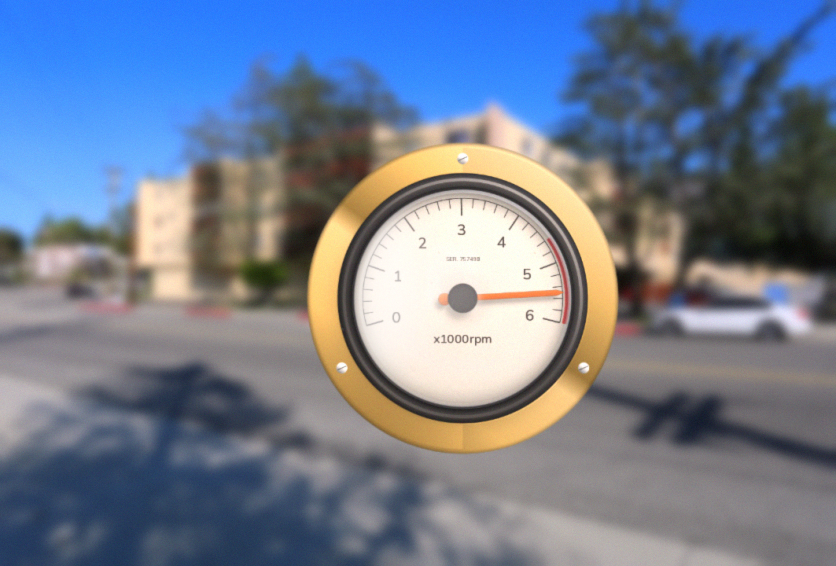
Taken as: 5500 rpm
